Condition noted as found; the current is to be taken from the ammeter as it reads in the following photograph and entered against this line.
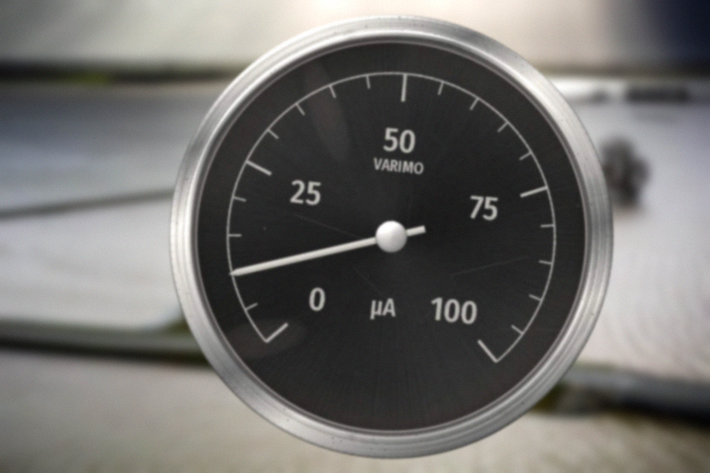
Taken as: 10 µA
